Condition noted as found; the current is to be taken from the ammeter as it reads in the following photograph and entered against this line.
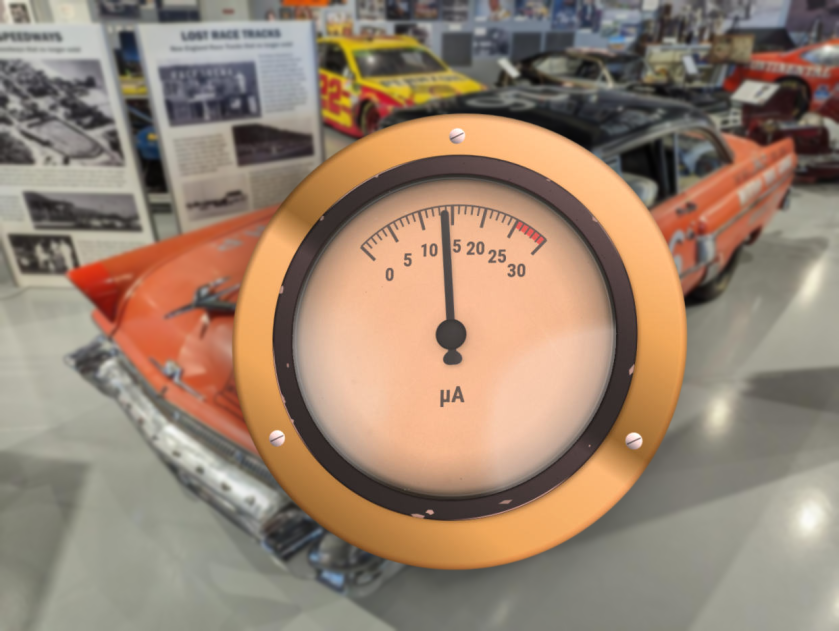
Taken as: 14 µA
